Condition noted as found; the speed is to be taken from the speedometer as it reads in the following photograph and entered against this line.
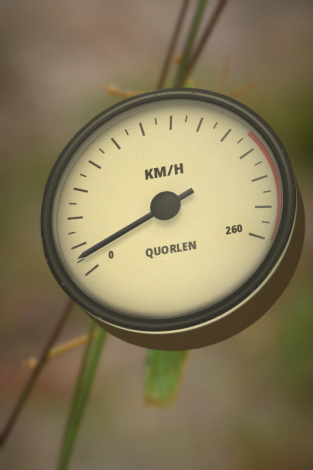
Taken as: 10 km/h
